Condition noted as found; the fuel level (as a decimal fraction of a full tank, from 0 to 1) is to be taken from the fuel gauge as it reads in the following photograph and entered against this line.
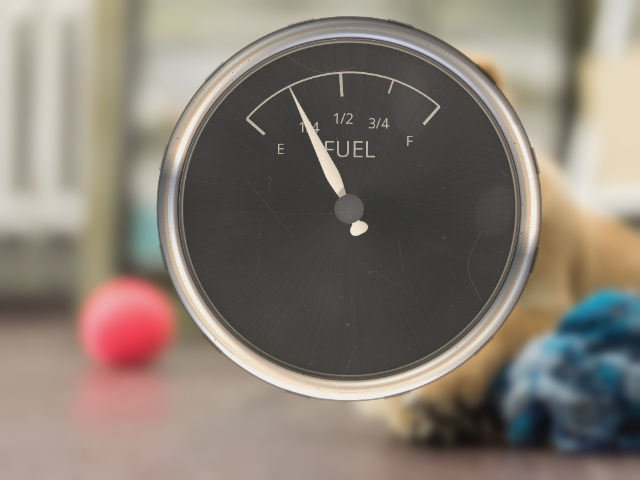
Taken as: 0.25
